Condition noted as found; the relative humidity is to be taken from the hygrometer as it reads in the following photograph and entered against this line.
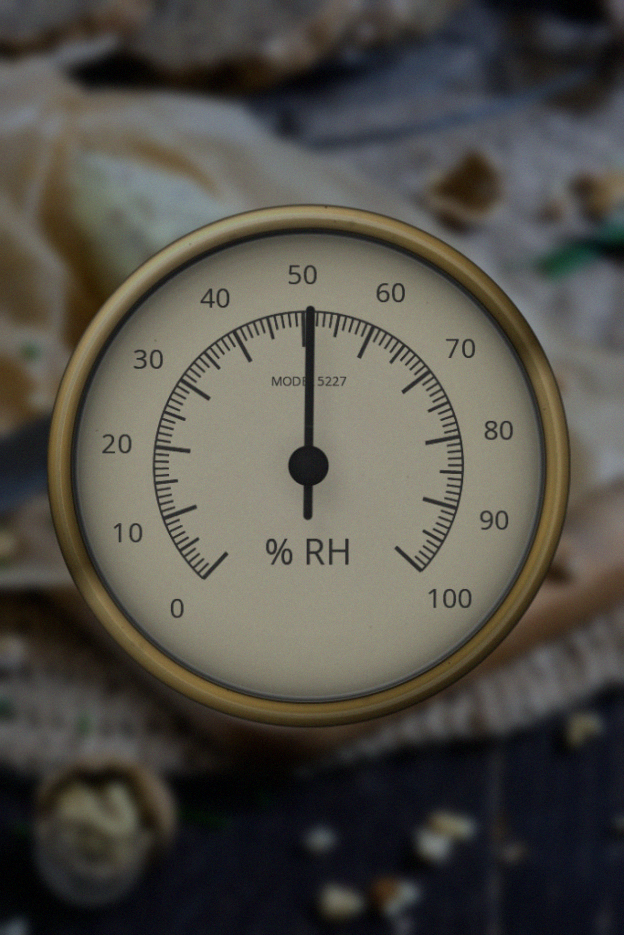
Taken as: 51 %
